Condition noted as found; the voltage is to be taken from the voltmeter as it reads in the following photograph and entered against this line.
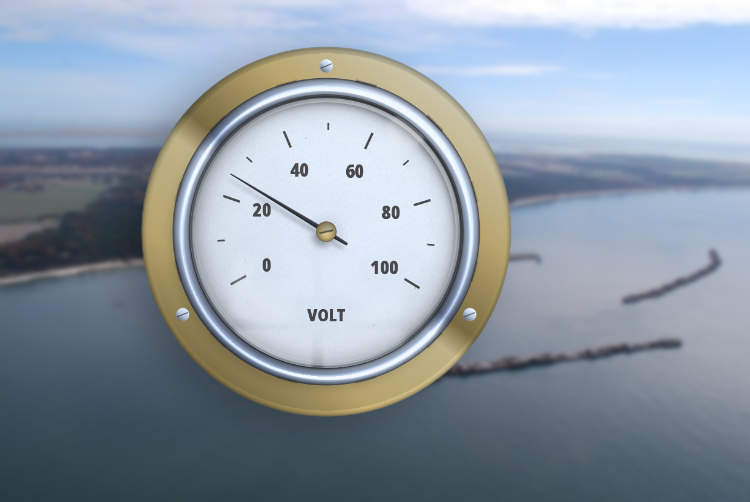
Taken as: 25 V
